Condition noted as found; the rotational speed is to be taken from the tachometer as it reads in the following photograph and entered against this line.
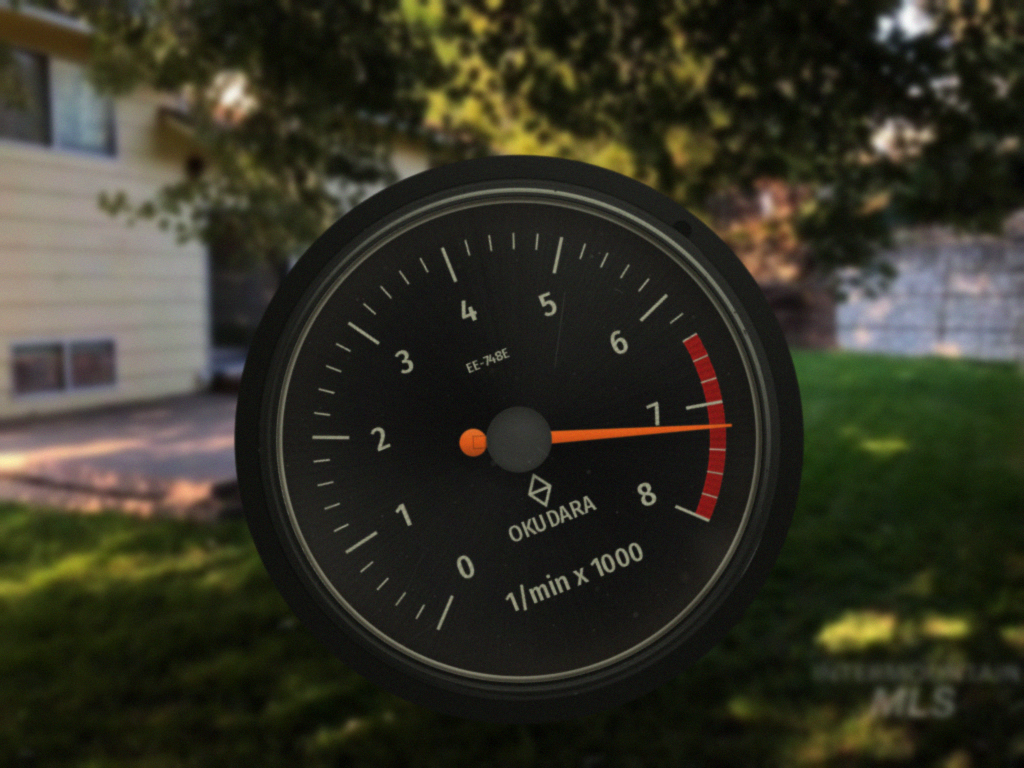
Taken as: 7200 rpm
